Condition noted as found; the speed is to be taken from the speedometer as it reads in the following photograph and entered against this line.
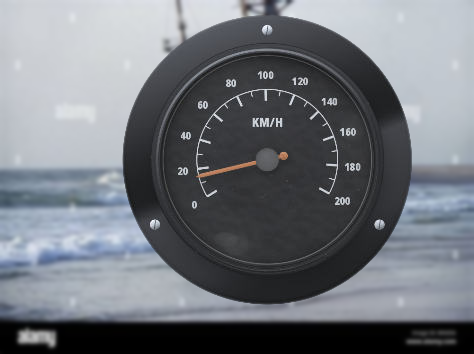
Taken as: 15 km/h
